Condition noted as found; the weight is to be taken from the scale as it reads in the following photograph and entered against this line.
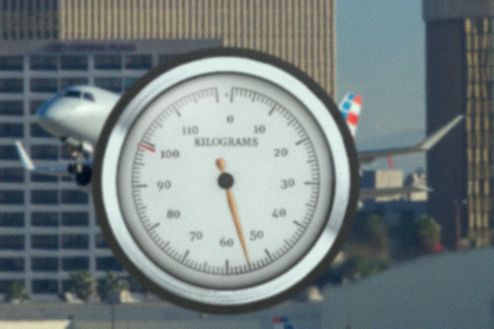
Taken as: 55 kg
